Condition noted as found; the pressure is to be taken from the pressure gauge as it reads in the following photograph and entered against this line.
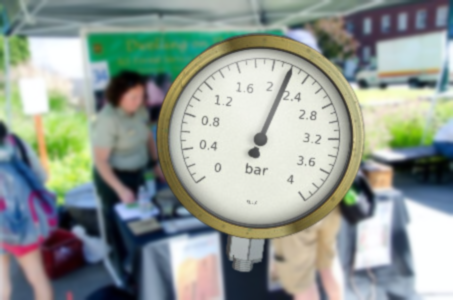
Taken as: 2.2 bar
